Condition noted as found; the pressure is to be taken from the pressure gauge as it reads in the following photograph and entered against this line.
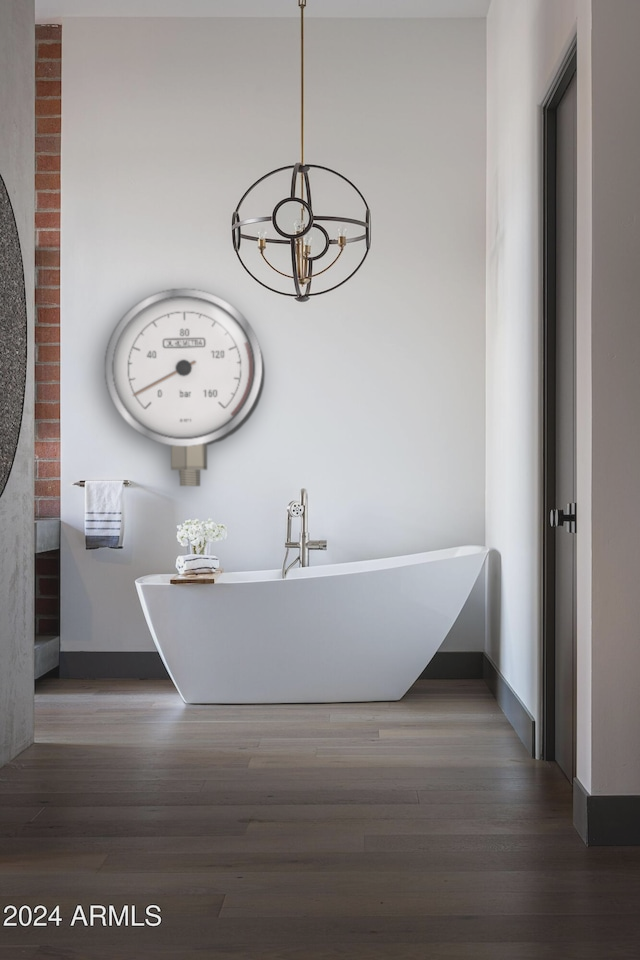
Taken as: 10 bar
